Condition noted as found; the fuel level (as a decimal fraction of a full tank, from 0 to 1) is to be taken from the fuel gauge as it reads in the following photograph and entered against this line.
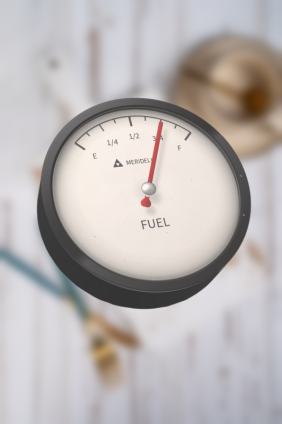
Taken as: 0.75
